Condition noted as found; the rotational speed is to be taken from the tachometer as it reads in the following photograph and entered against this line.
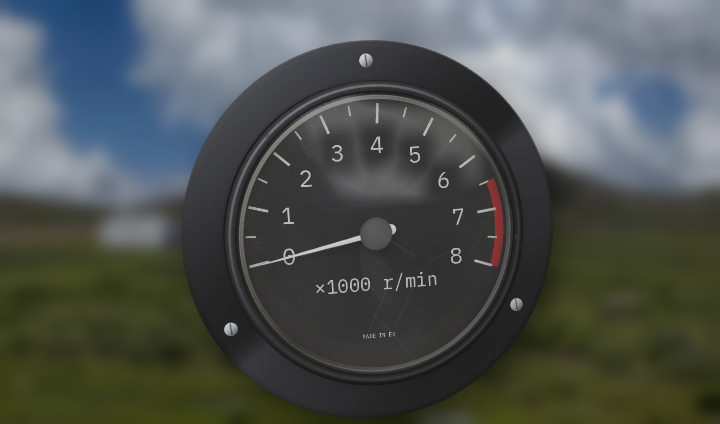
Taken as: 0 rpm
